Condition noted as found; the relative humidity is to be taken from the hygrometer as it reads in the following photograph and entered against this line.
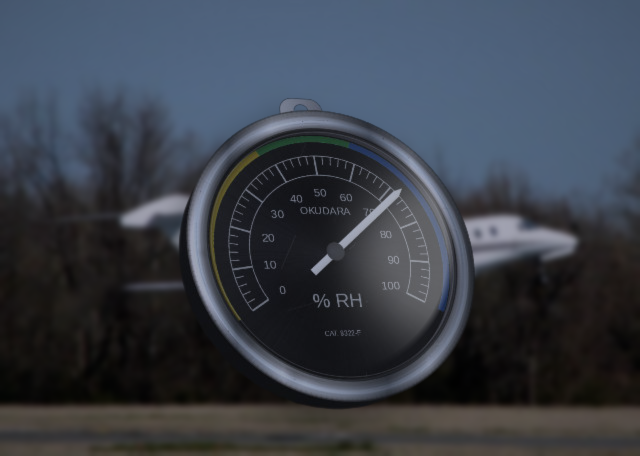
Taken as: 72 %
